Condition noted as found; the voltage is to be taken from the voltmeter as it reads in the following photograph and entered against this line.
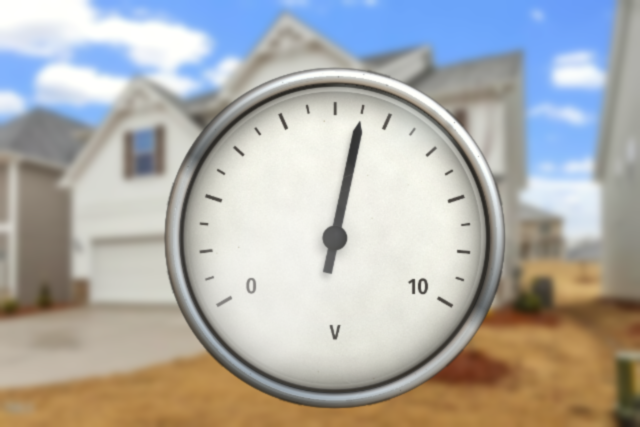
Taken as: 5.5 V
